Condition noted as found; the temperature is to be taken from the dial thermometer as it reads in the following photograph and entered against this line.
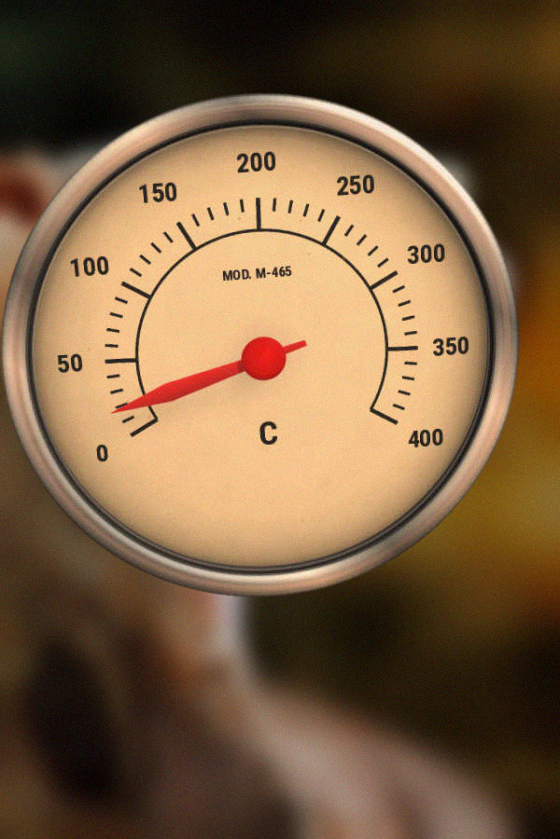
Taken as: 20 °C
